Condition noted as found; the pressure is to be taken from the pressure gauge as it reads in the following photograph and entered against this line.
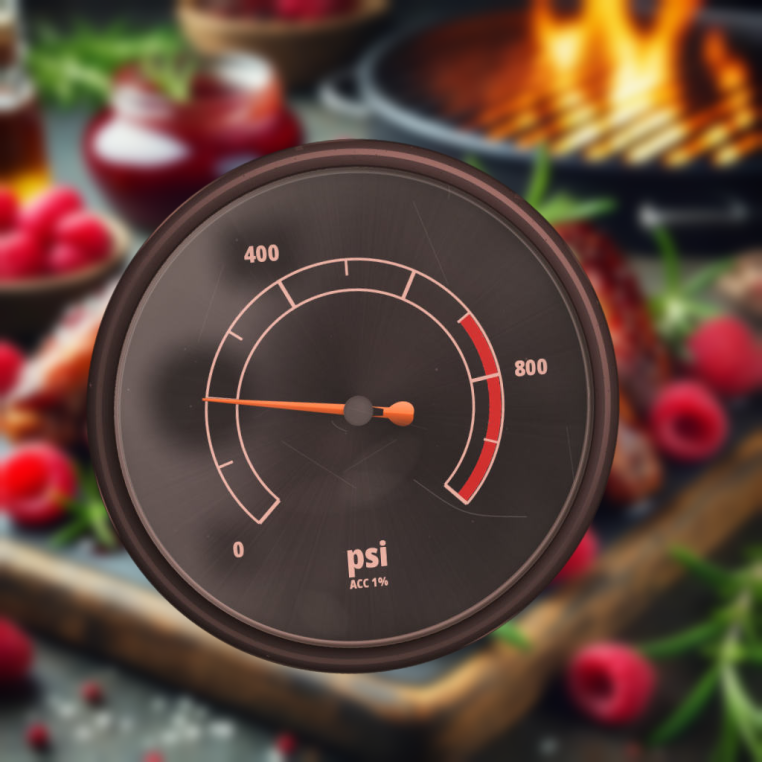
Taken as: 200 psi
